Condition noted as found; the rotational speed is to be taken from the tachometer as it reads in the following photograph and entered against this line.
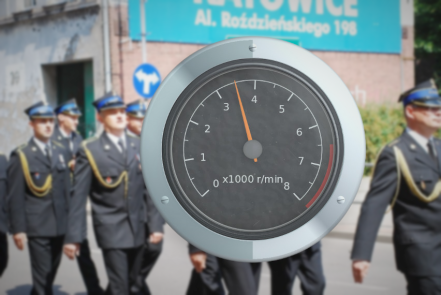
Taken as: 3500 rpm
